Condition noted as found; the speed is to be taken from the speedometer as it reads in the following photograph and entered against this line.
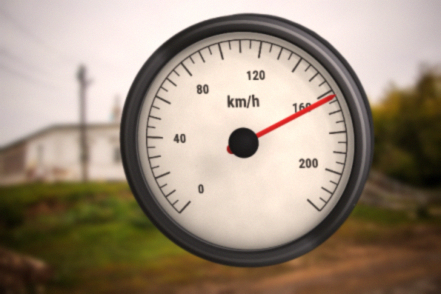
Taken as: 162.5 km/h
